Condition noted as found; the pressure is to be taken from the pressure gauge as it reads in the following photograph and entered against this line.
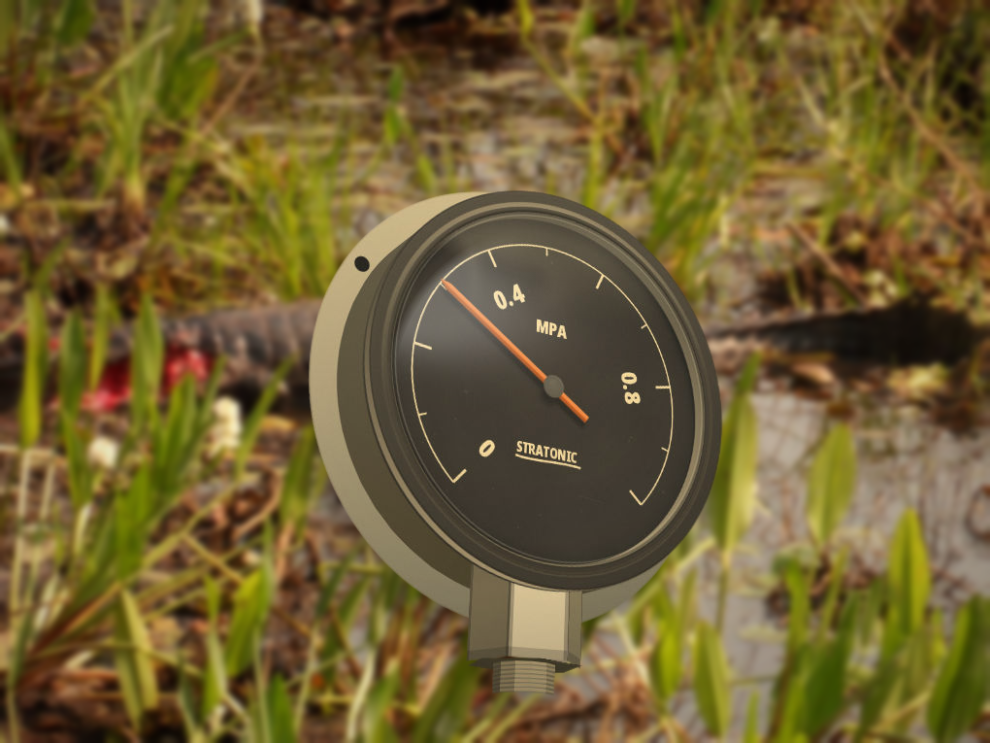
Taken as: 0.3 MPa
